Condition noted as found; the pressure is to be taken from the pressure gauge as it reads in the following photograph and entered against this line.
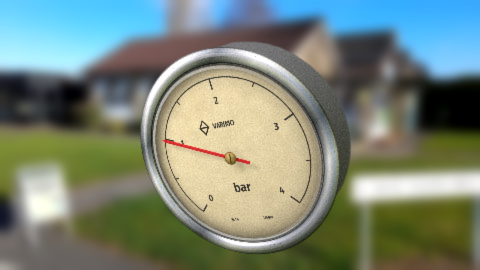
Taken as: 1 bar
